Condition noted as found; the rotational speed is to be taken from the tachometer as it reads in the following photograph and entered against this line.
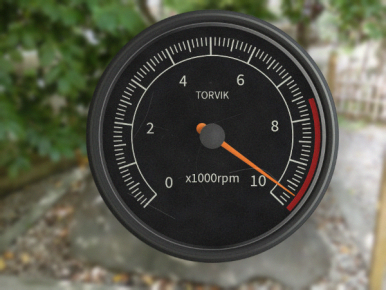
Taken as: 9700 rpm
